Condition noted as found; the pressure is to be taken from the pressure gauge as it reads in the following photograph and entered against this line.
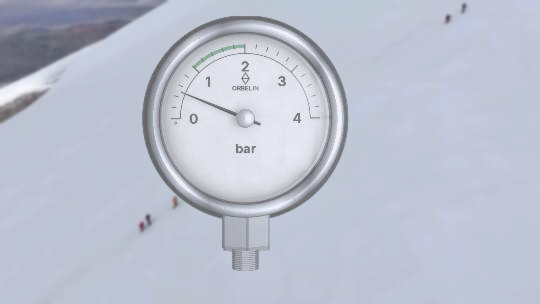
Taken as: 0.5 bar
